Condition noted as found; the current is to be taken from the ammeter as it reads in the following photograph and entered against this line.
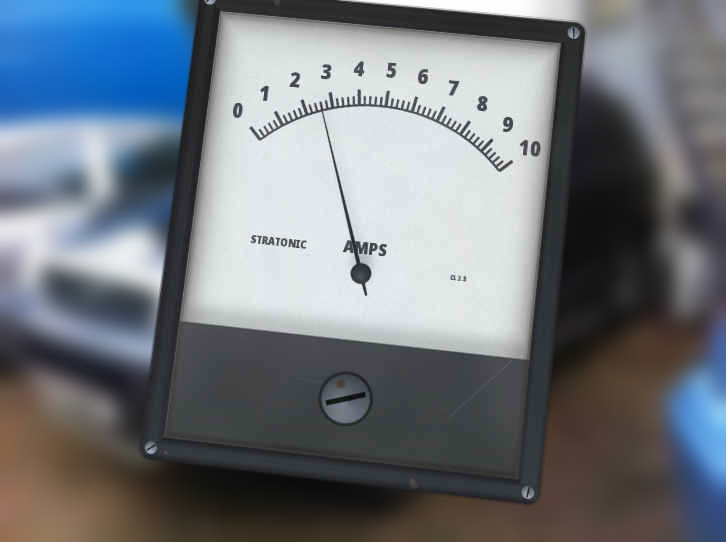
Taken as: 2.6 A
